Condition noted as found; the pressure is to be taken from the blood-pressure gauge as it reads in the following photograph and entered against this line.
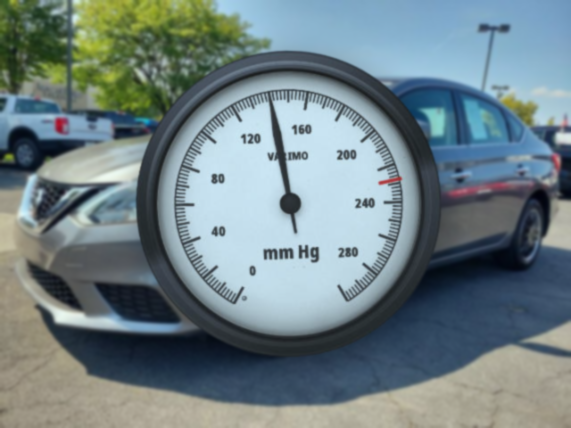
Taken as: 140 mmHg
